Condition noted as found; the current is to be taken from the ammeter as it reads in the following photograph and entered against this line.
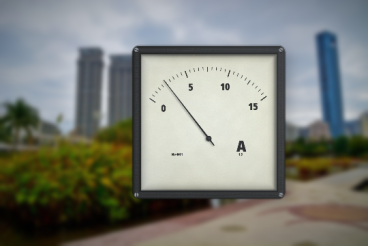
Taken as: 2.5 A
